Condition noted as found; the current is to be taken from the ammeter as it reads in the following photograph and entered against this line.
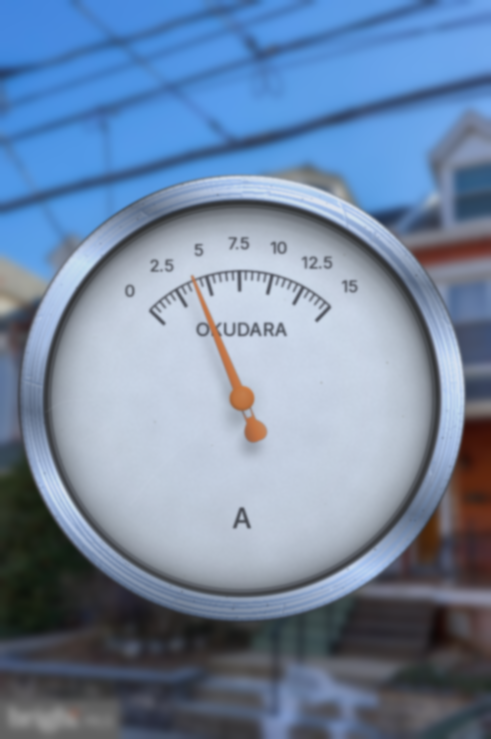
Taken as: 4 A
